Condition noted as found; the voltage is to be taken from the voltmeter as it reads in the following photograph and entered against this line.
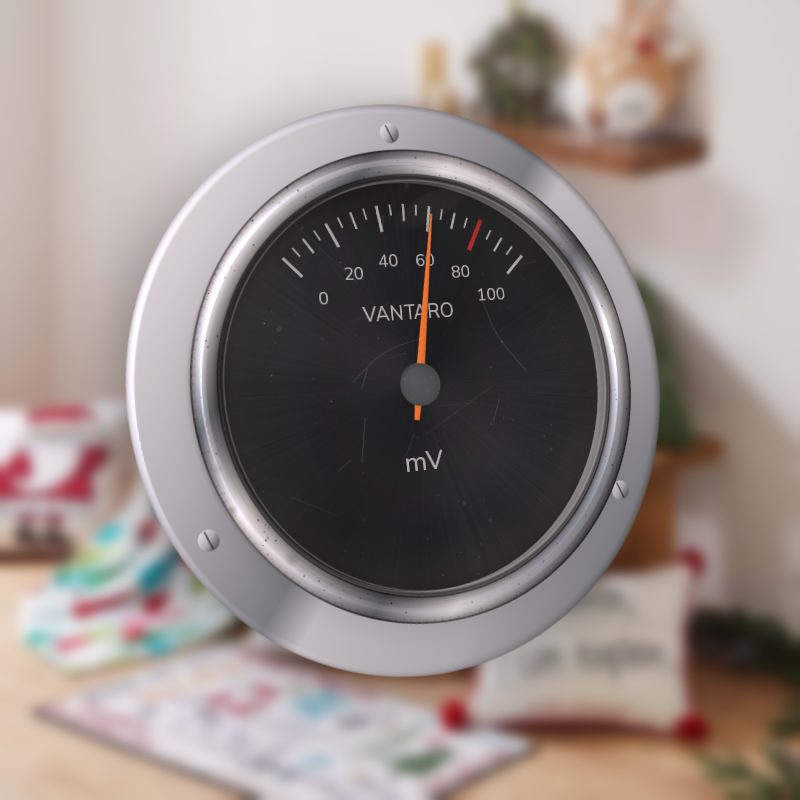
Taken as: 60 mV
